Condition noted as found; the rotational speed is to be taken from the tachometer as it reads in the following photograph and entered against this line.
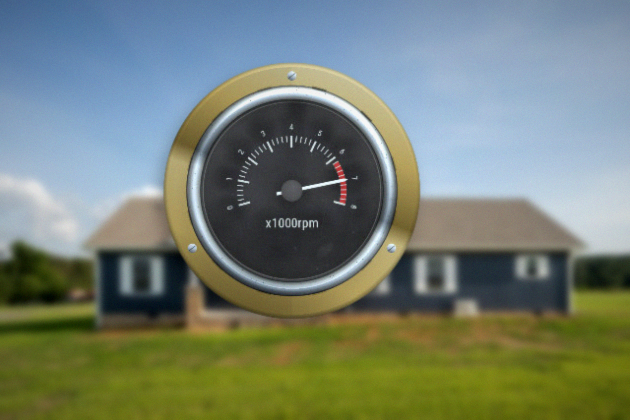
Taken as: 7000 rpm
